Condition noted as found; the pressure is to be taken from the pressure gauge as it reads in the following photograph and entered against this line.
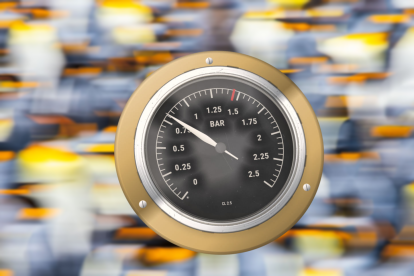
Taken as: 0.8 bar
